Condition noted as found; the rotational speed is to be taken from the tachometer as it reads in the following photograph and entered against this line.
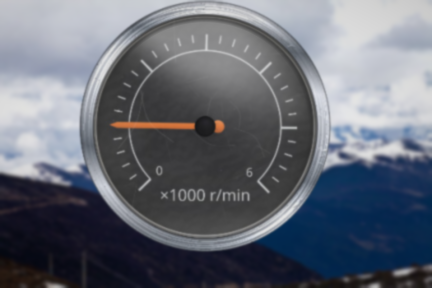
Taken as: 1000 rpm
